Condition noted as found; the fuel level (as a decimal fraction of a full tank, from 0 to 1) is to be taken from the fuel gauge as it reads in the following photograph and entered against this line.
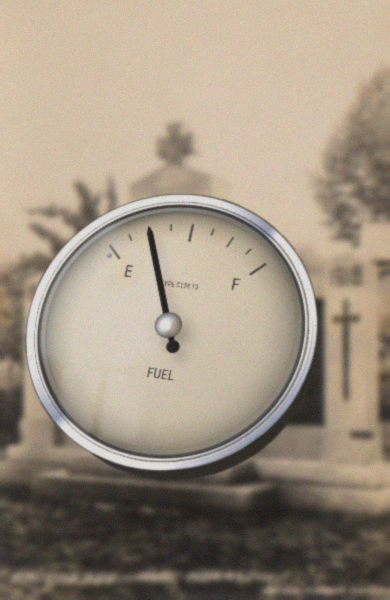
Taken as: 0.25
